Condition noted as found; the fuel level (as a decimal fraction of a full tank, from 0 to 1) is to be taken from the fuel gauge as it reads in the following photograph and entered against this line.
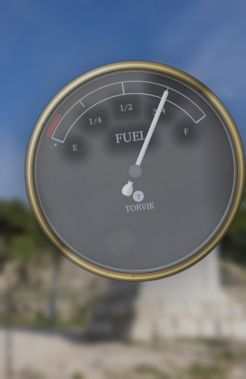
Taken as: 0.75
